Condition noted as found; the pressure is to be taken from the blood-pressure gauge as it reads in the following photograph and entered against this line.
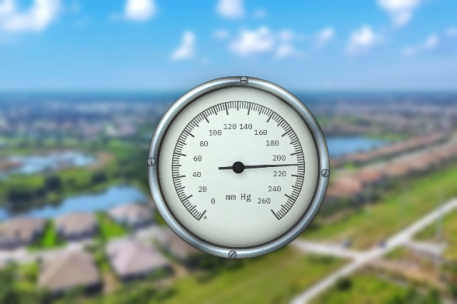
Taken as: 210 mmHg
